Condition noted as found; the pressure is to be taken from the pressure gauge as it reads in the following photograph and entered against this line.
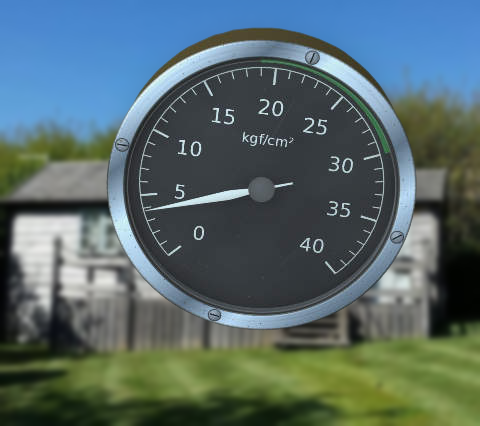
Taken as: 4 kg/cm²
